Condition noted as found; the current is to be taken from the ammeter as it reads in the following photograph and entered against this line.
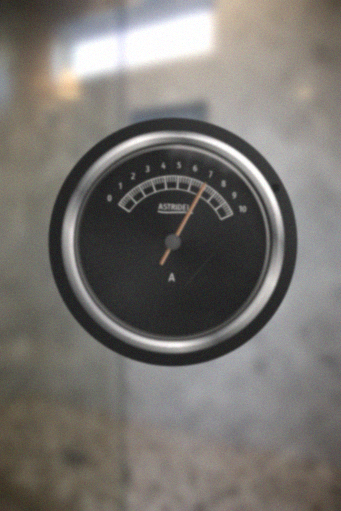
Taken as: 7 A
